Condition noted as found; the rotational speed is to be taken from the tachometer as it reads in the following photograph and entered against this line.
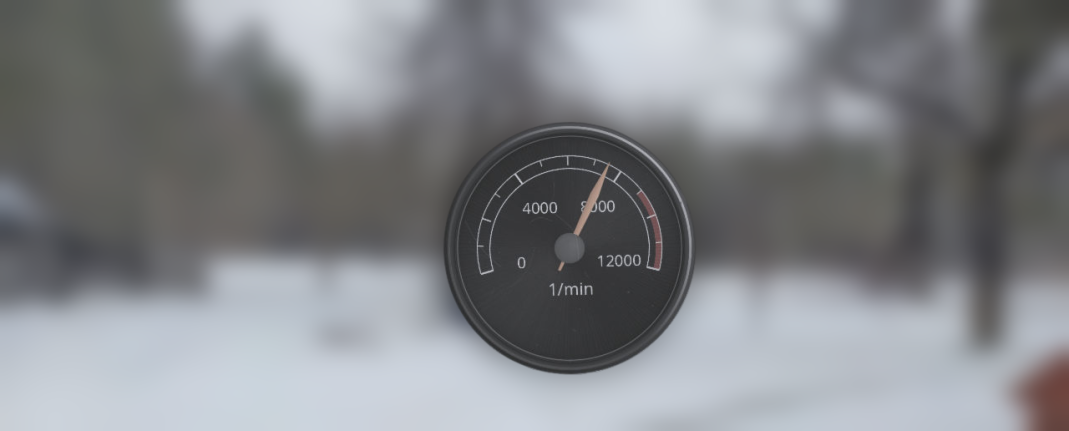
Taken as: 7500 rpm
